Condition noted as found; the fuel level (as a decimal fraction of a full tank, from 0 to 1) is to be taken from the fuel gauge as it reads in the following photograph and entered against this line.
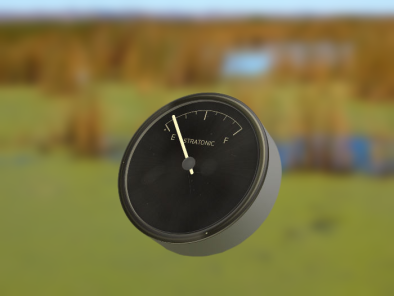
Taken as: 0.125
